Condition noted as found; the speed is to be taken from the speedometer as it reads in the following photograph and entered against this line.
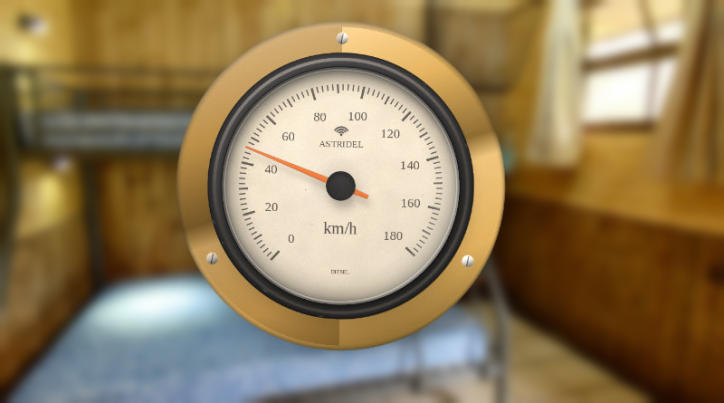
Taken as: 46 km/h
